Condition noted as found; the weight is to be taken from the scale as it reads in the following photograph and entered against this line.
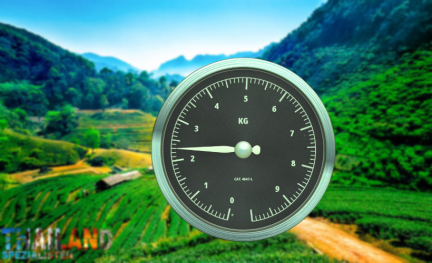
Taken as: 2.3 kg
